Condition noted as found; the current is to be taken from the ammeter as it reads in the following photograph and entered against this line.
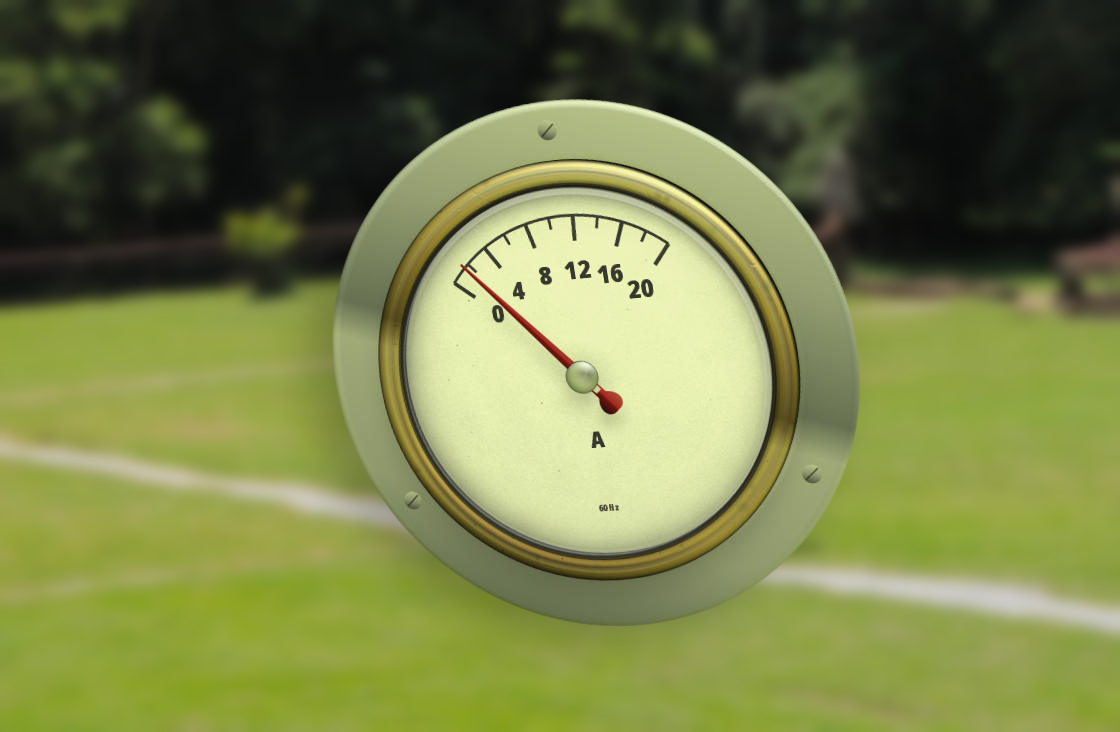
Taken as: 2 A
